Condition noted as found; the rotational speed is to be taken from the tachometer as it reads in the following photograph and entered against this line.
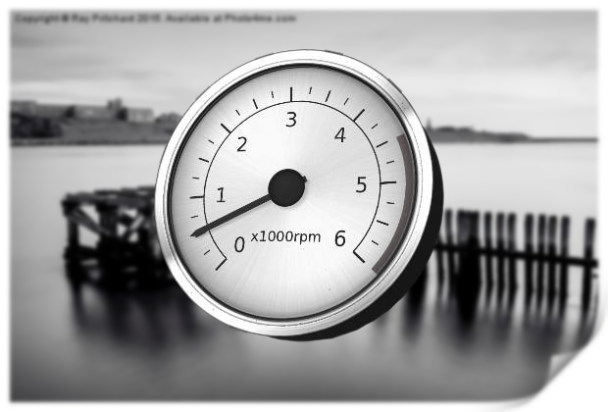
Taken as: 500 rpm
